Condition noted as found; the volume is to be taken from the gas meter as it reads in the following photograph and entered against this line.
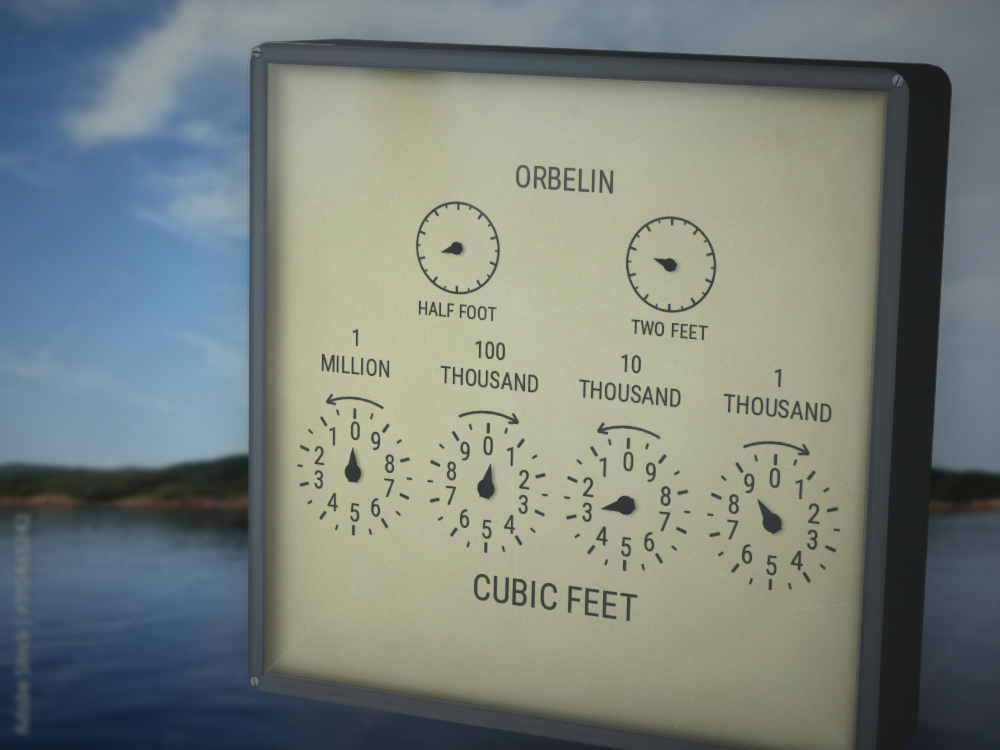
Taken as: 2900 ft³
